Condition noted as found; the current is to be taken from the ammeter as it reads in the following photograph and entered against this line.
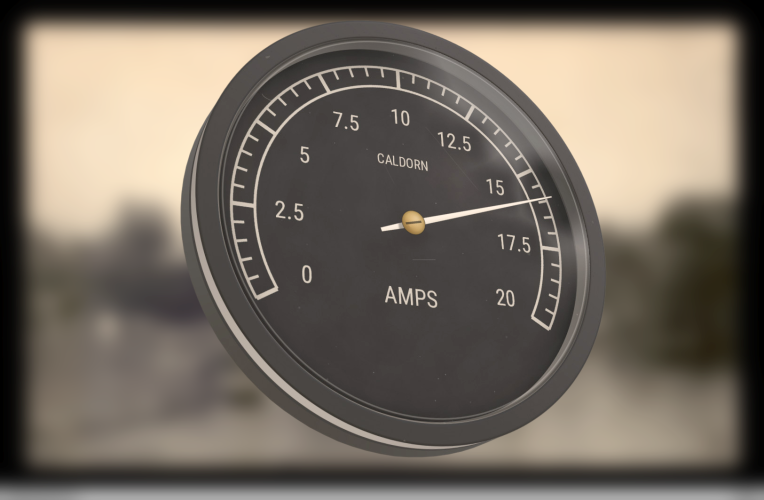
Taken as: 16 A
